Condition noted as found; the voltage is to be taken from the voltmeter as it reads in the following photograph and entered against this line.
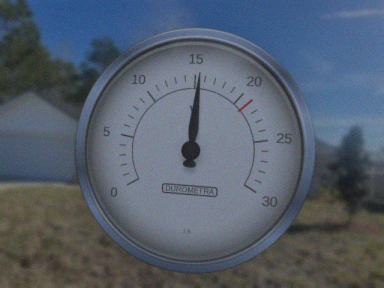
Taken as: 15.5 V
